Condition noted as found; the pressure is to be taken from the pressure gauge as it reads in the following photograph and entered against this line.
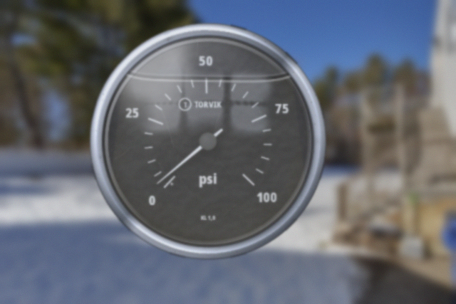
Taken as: 2.5 psi
